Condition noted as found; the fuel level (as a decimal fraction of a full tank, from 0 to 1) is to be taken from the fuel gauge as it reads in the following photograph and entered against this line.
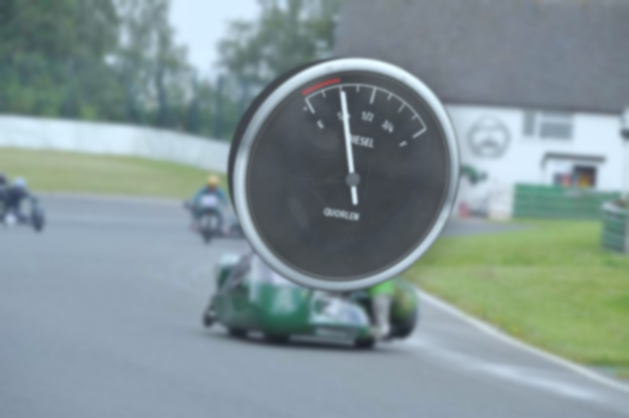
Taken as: 0.25
